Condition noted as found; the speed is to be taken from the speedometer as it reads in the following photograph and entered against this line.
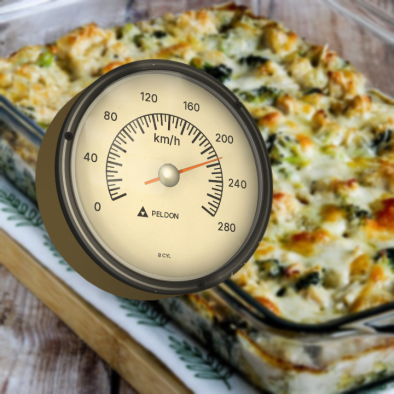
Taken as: 215 km/h
